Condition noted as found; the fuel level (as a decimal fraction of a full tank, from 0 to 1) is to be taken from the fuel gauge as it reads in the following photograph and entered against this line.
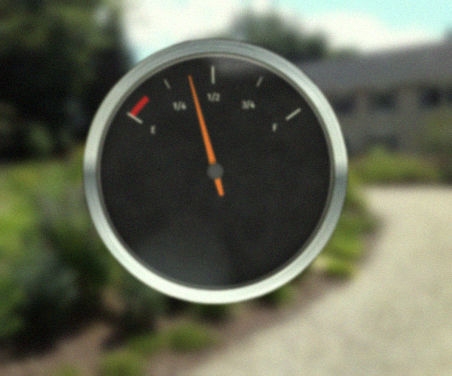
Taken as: 0.375
